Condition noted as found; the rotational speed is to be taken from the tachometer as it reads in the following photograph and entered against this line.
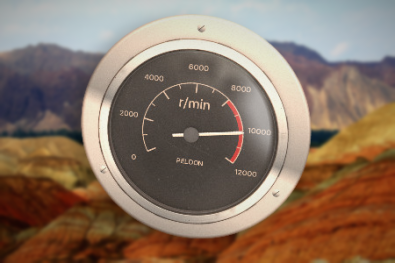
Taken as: 10000 rpm
